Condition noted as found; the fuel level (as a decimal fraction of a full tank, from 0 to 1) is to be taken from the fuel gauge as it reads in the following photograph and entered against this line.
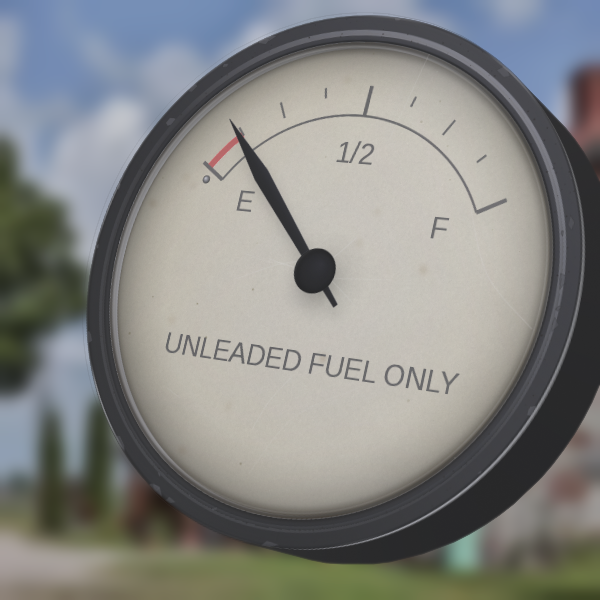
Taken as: 0.125
